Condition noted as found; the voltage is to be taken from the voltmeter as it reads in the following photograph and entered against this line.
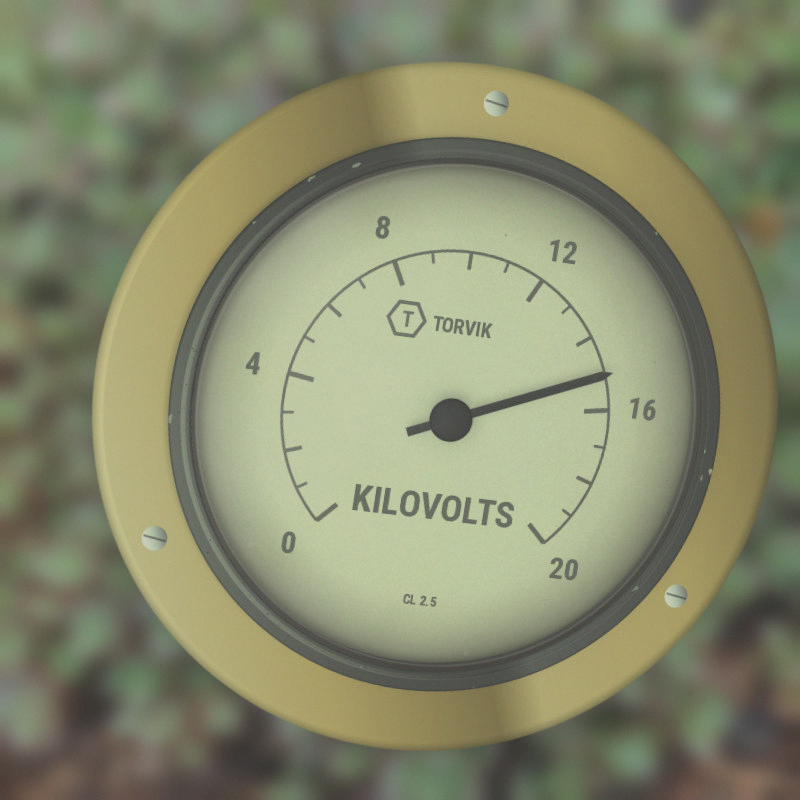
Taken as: 15 kV
